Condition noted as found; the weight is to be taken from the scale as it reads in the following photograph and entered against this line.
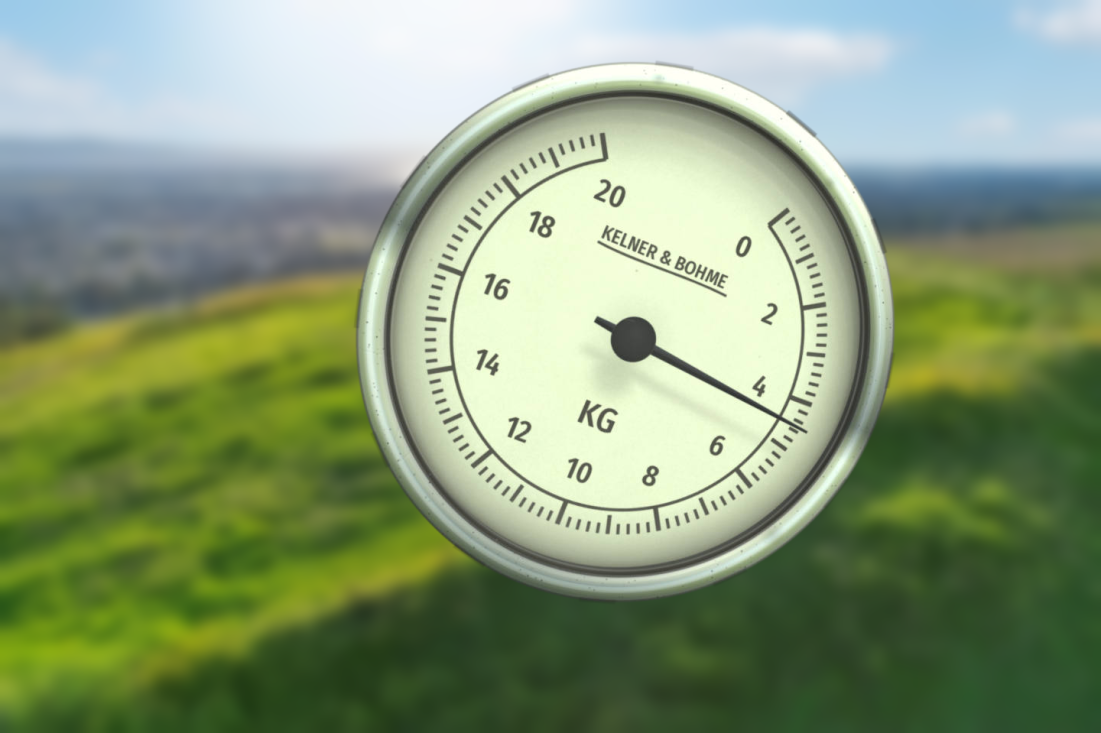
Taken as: 4.5 kg
